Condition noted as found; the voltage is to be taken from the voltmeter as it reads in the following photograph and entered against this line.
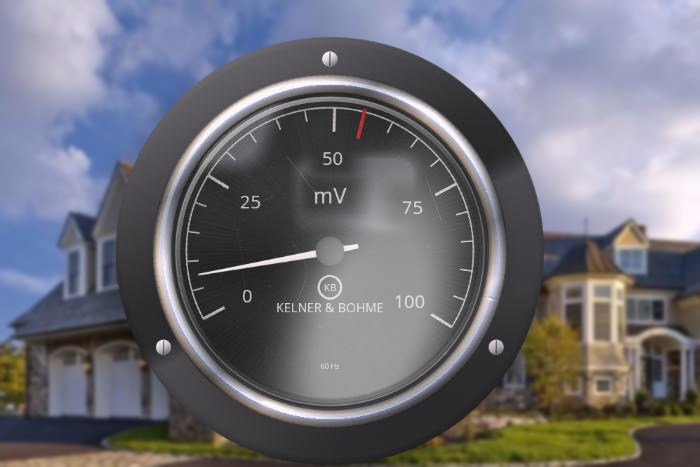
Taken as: 7.5 mV
